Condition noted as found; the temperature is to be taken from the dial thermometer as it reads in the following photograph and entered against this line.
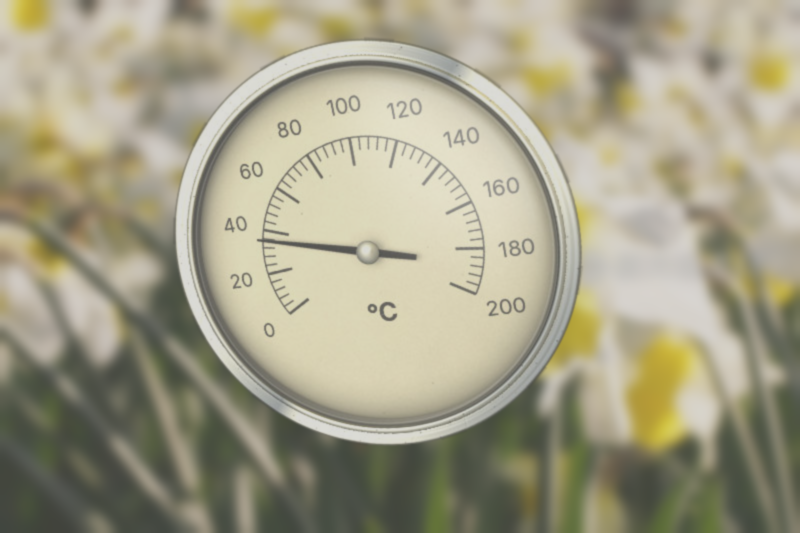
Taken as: 36 °C
